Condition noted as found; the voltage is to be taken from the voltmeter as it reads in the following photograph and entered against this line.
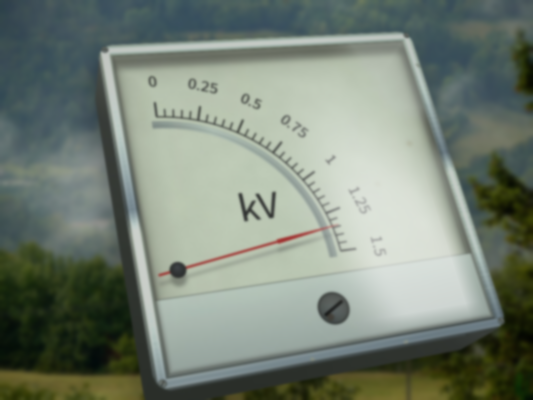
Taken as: 1.35 kV
